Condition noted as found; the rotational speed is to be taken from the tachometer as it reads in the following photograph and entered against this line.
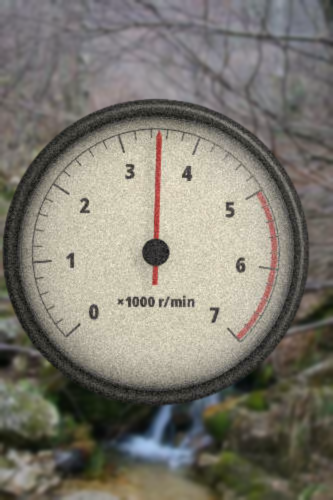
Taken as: 3500 rpm
